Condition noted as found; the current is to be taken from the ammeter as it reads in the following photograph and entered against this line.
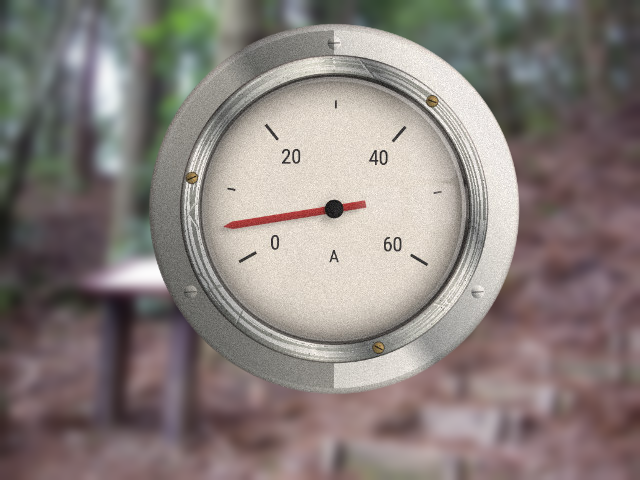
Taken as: 5 A
